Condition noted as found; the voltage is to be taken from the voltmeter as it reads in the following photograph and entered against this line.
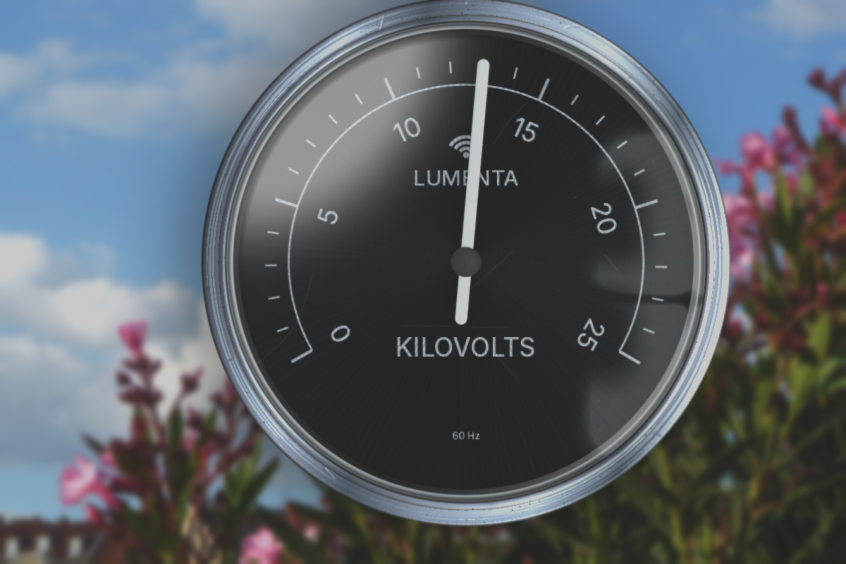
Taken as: 13 kV
